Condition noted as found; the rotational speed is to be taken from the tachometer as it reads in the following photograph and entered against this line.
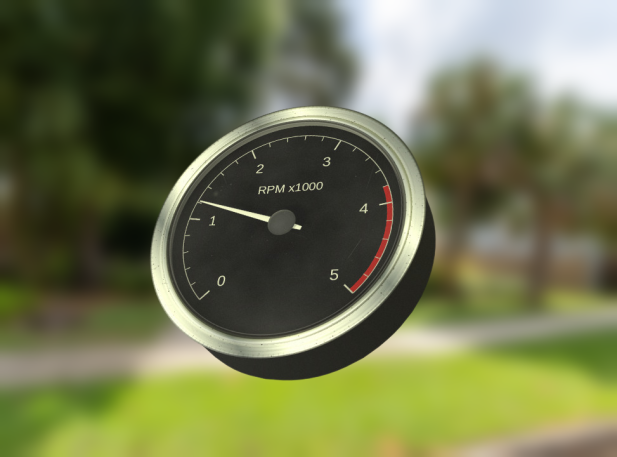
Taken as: 1200 rpm
